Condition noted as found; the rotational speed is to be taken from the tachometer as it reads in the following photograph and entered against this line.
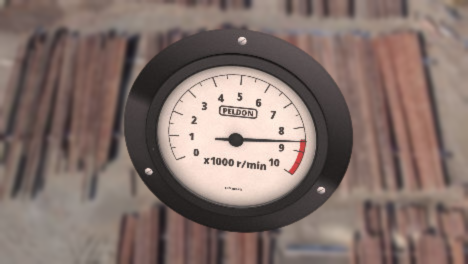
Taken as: 8500 rpm
